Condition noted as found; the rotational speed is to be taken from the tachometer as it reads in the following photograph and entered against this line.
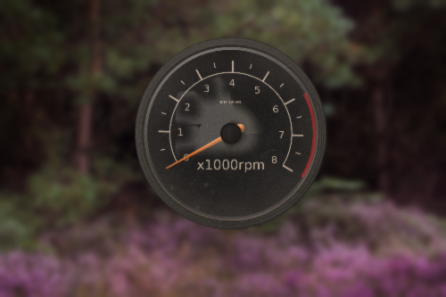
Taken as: 0 rpm
